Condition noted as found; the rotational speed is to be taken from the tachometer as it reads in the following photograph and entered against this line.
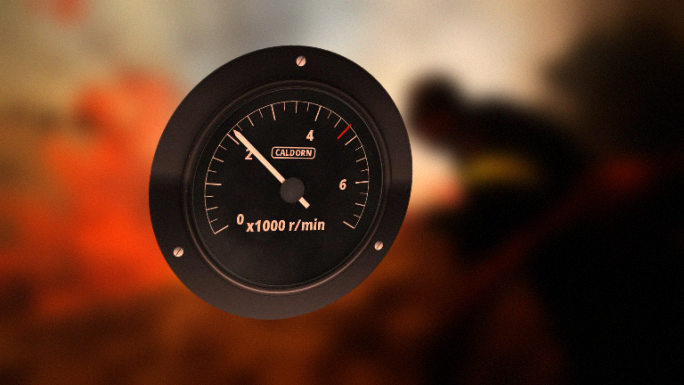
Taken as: 2125 rpm
